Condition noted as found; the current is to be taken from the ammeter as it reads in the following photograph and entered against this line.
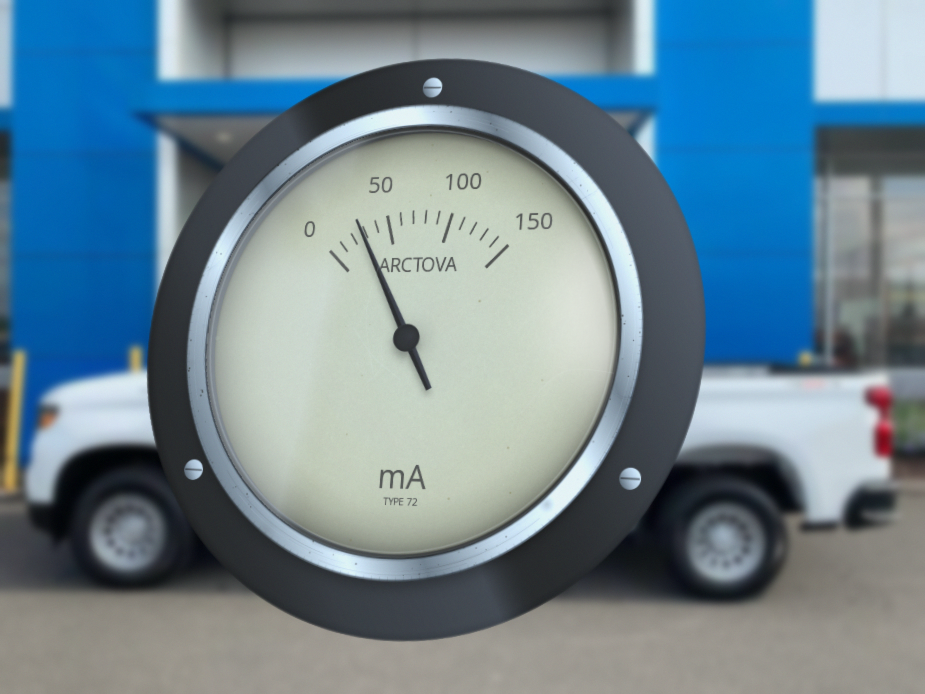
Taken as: 30 mA
